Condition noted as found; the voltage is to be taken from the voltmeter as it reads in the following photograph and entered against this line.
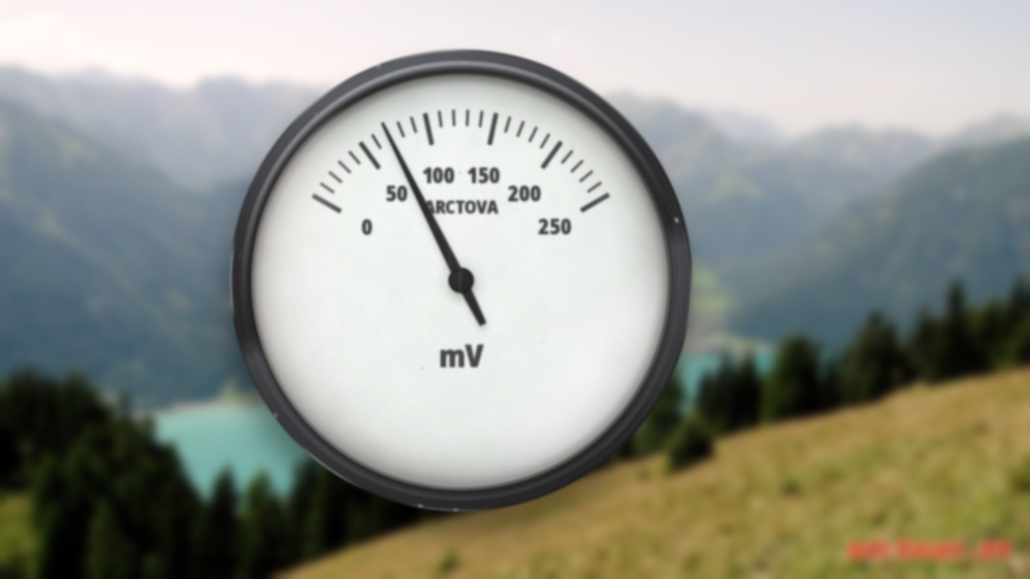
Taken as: 70 mV
